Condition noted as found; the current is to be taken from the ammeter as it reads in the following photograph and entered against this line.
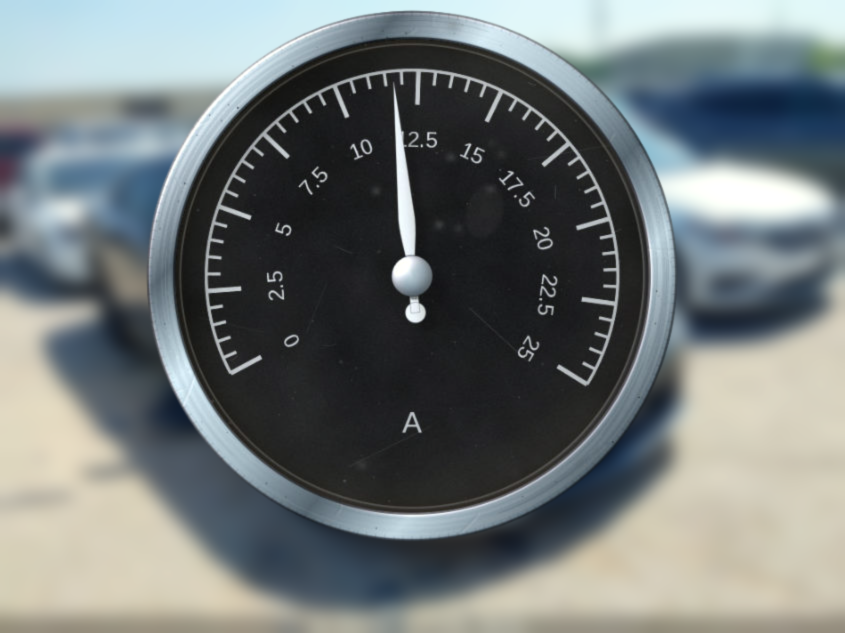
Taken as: 11.75 A
